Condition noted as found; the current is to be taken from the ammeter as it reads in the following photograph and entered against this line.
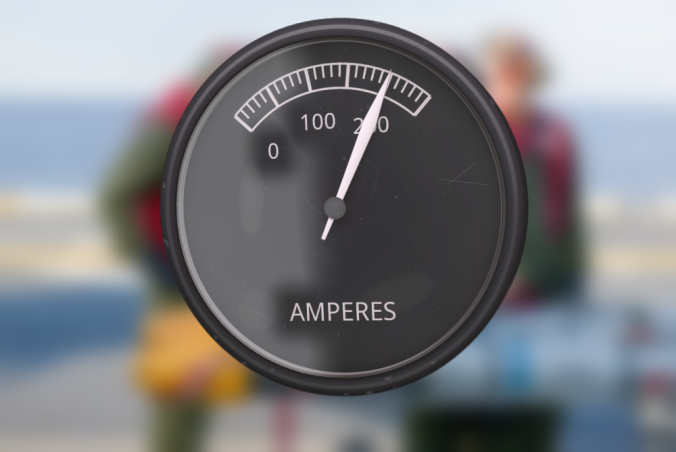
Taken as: 200 A
